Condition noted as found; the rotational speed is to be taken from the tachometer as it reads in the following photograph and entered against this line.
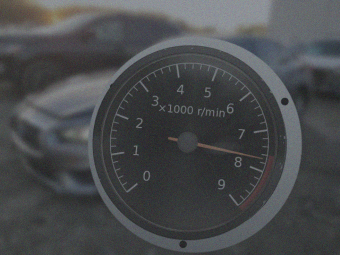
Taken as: 7700 rpm
